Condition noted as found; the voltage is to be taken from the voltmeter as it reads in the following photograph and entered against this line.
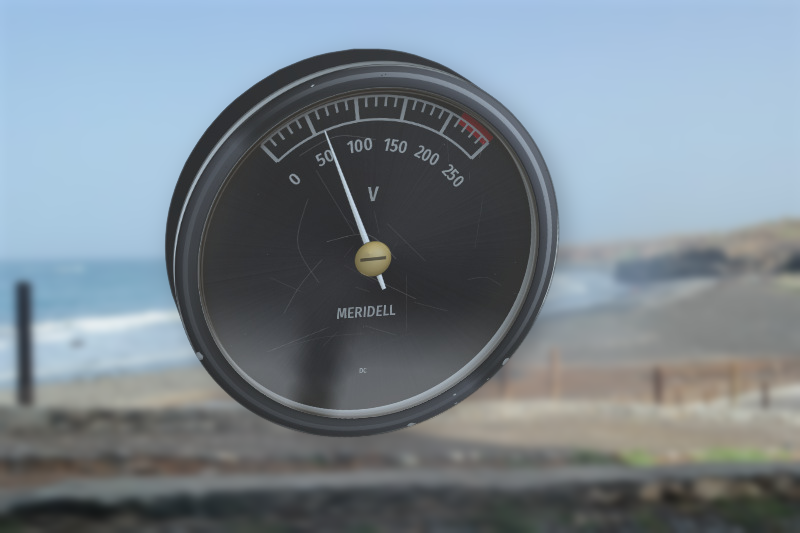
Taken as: 60 V
